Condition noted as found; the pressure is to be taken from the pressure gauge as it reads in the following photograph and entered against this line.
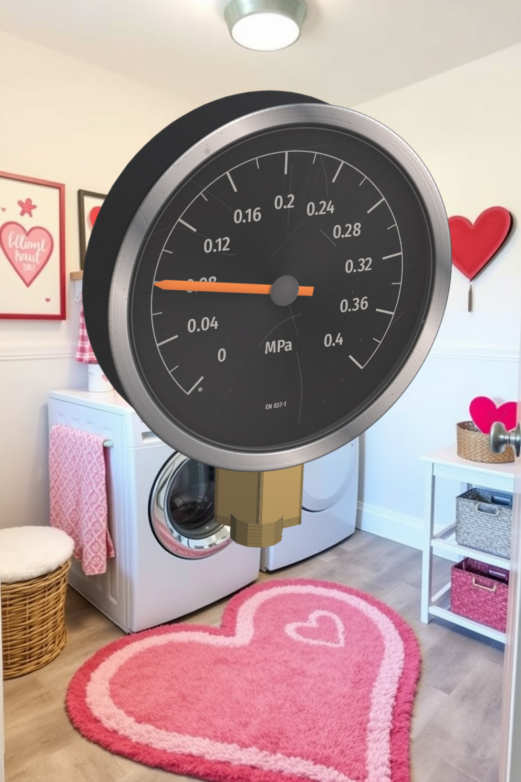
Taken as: 0.08 MPa
